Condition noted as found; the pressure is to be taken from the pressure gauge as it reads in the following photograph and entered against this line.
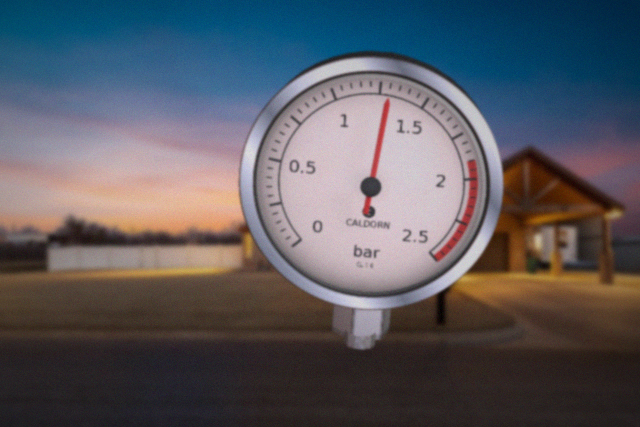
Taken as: 1.3 bar
